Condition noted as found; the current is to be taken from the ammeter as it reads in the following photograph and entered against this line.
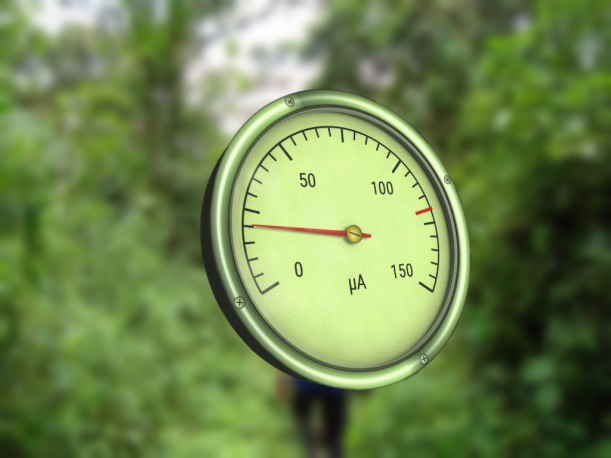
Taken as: 20 µA
